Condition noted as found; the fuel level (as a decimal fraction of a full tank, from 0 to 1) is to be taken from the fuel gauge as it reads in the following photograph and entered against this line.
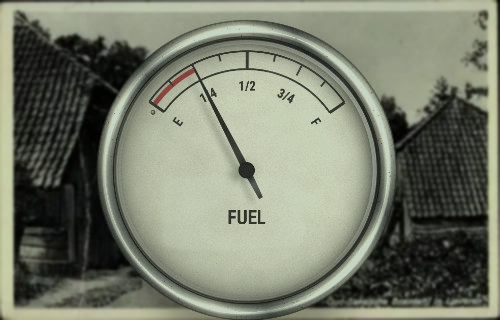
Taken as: 0.25
